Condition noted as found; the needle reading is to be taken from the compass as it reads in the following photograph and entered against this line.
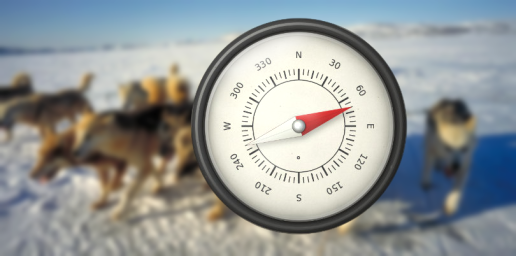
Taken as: 70 °
